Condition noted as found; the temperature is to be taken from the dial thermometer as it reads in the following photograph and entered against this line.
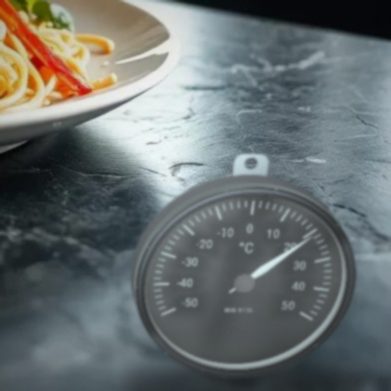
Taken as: 20 °C
